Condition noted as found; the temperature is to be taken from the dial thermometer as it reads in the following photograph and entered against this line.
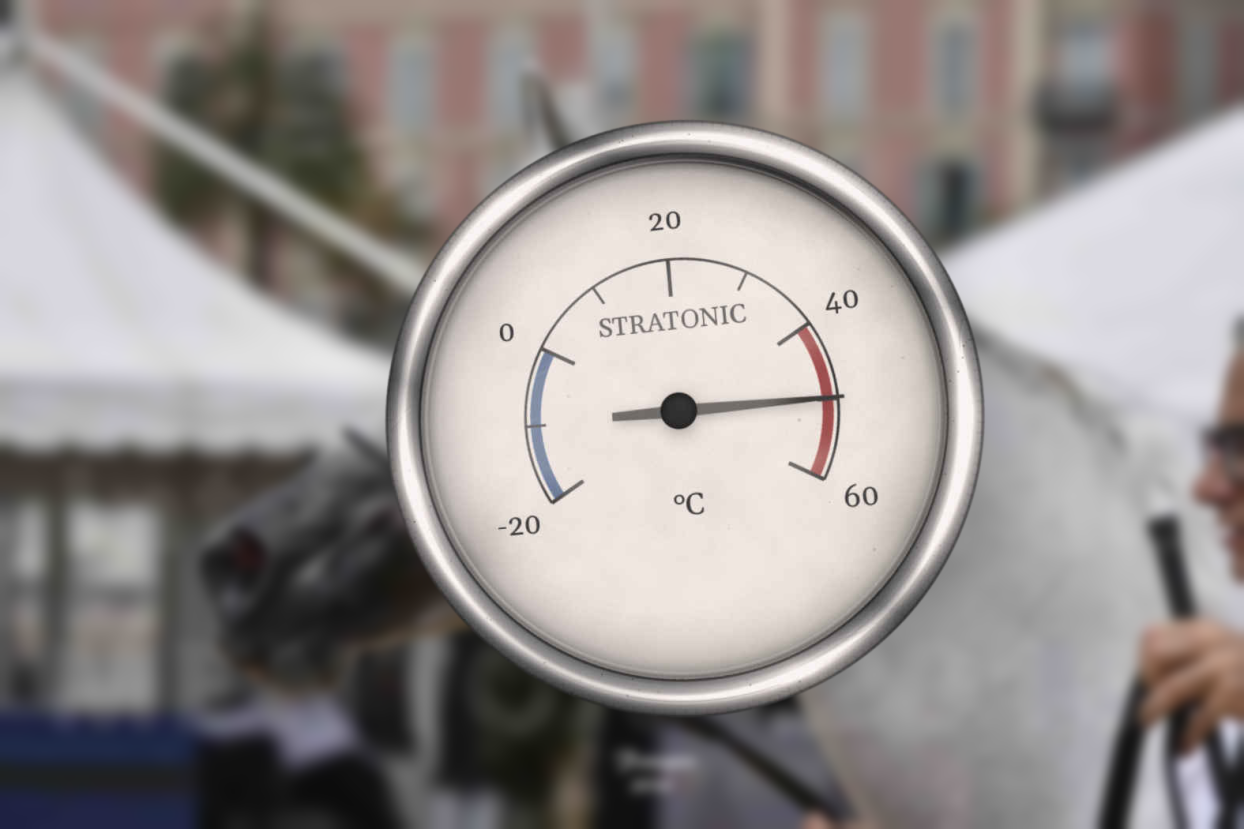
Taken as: 50 °C
